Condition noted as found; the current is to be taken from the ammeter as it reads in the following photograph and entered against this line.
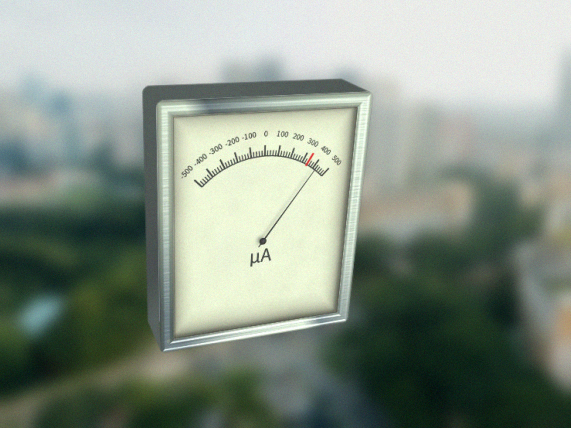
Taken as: 400 µA
